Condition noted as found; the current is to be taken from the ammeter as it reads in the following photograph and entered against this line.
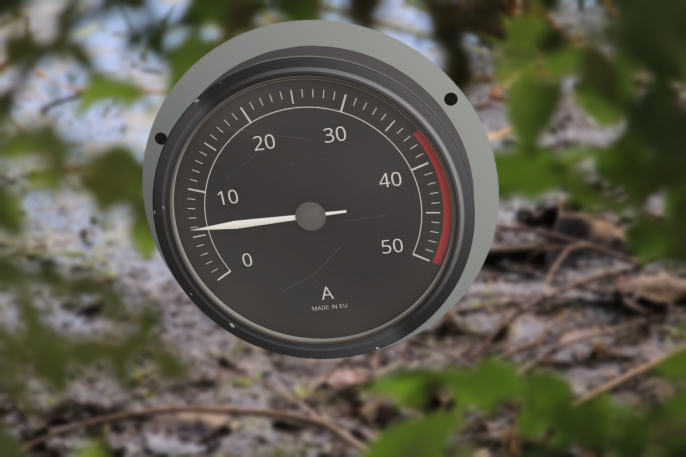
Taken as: 6 A
